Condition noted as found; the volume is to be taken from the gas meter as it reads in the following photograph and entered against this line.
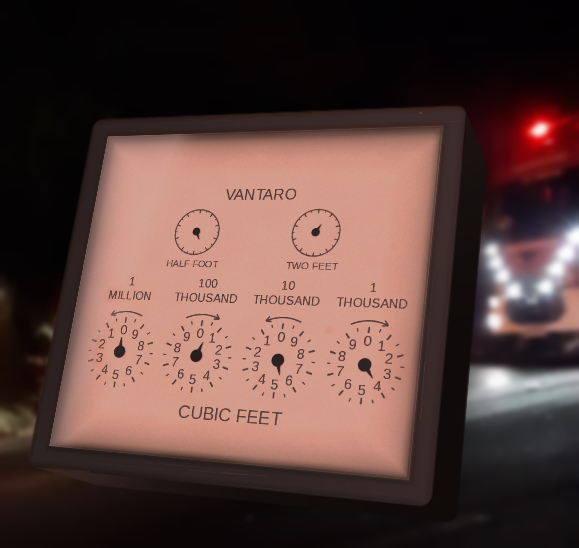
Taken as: 5400 ft³
